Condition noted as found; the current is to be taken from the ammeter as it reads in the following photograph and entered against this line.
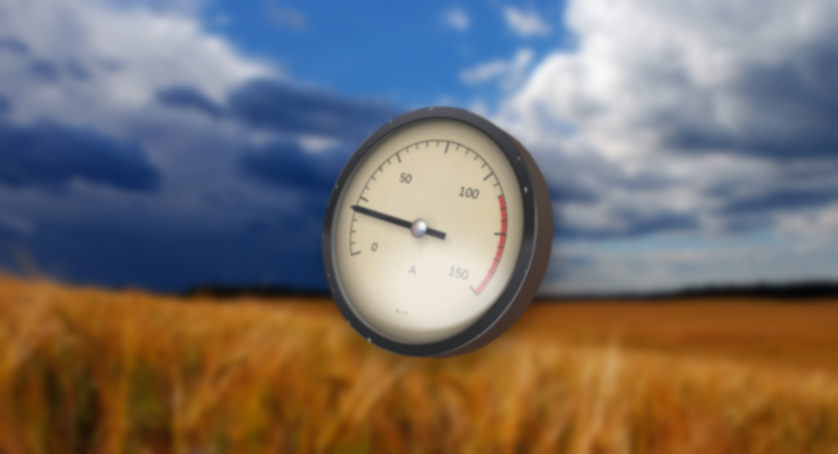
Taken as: 20 A
